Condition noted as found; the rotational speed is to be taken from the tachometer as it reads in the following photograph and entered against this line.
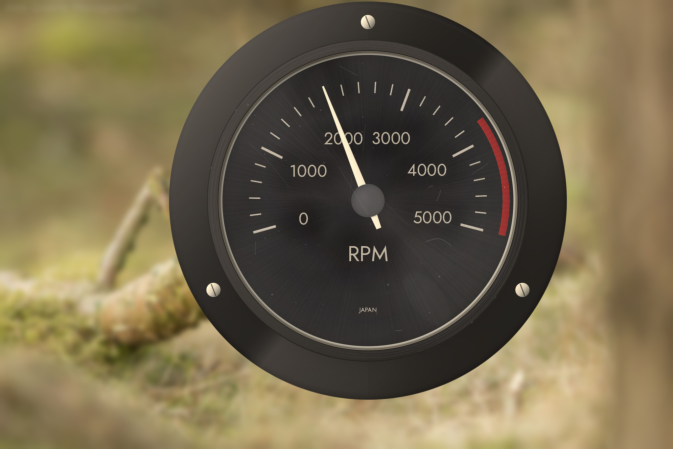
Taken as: 2000 rpm
